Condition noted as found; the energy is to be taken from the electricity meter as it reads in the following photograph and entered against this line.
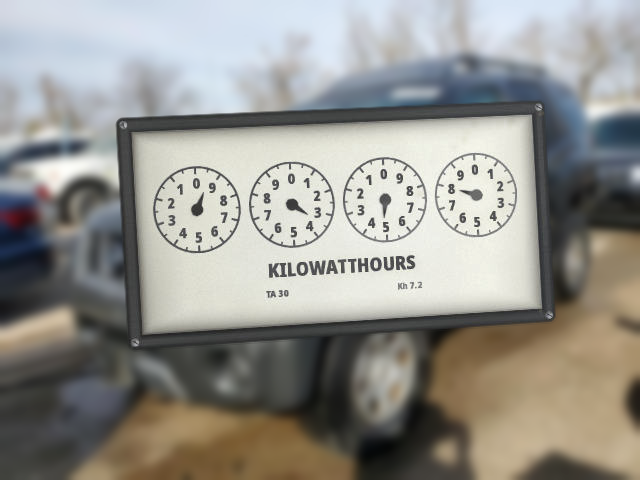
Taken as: 9348 kWh
